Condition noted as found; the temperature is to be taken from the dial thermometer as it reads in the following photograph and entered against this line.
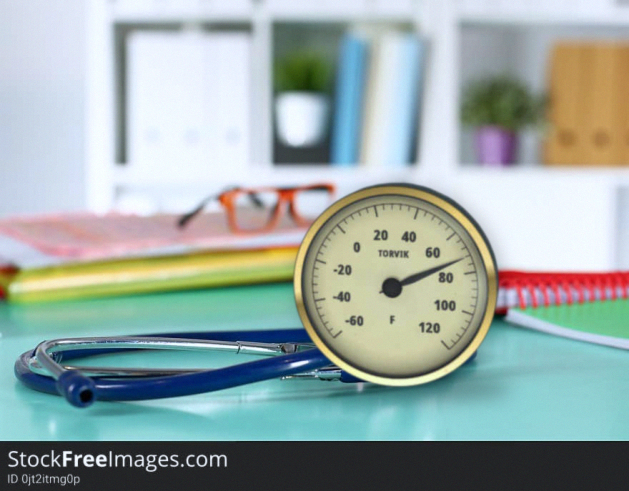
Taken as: 72 °F
